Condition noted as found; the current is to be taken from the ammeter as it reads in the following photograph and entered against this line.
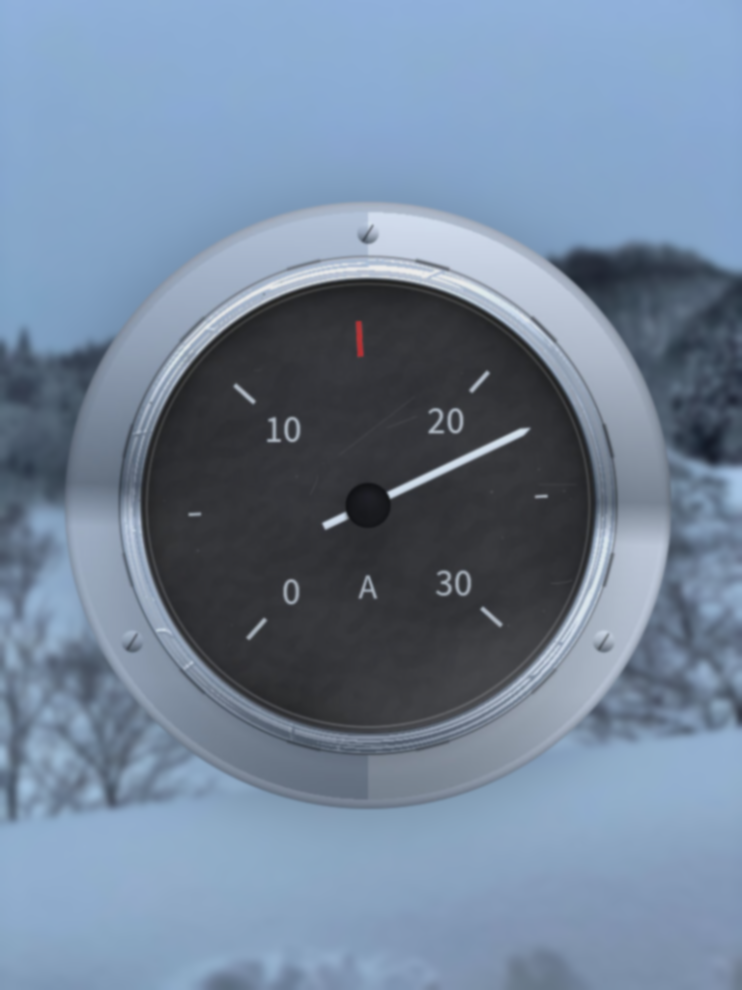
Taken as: 22.5 A
